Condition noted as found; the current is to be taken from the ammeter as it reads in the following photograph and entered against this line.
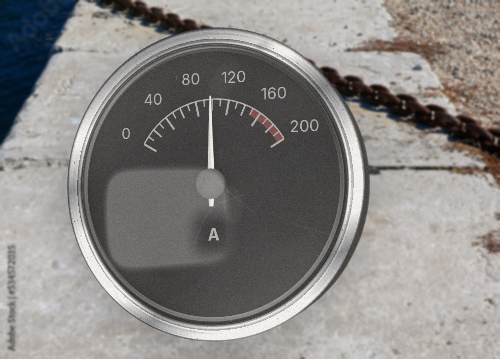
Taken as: 100 A
